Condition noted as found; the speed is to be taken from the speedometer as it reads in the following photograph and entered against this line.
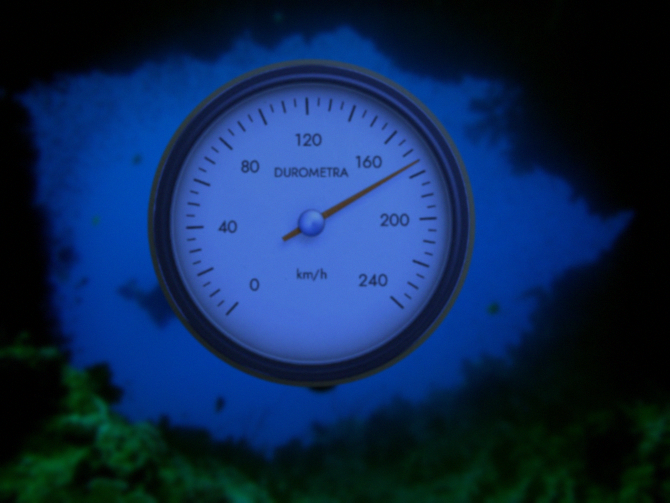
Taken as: 175 km/h
